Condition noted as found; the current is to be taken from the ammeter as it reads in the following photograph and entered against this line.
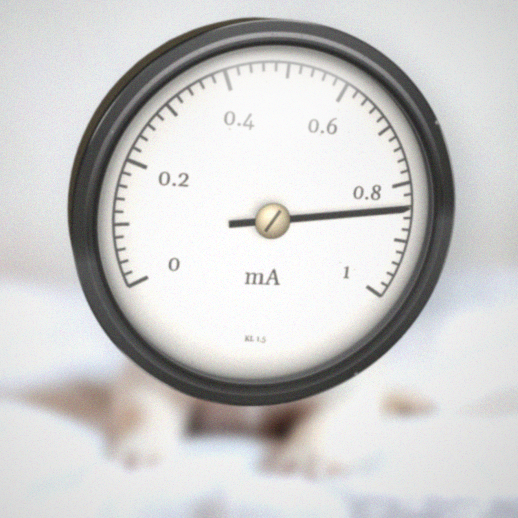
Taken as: 0.84 mA
